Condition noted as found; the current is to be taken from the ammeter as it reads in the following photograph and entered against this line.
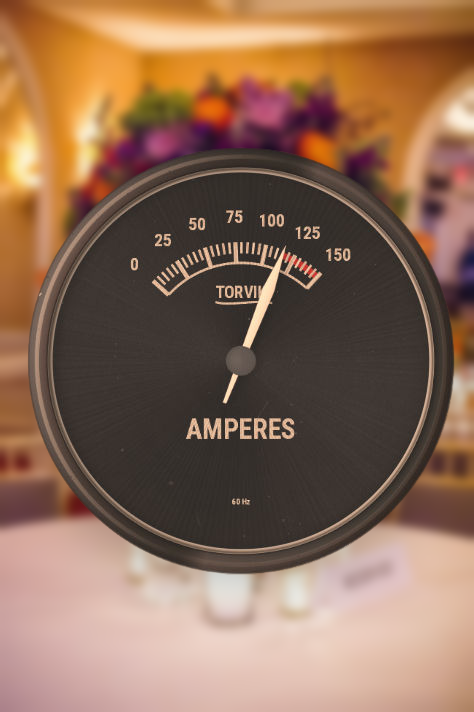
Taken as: 115 A
